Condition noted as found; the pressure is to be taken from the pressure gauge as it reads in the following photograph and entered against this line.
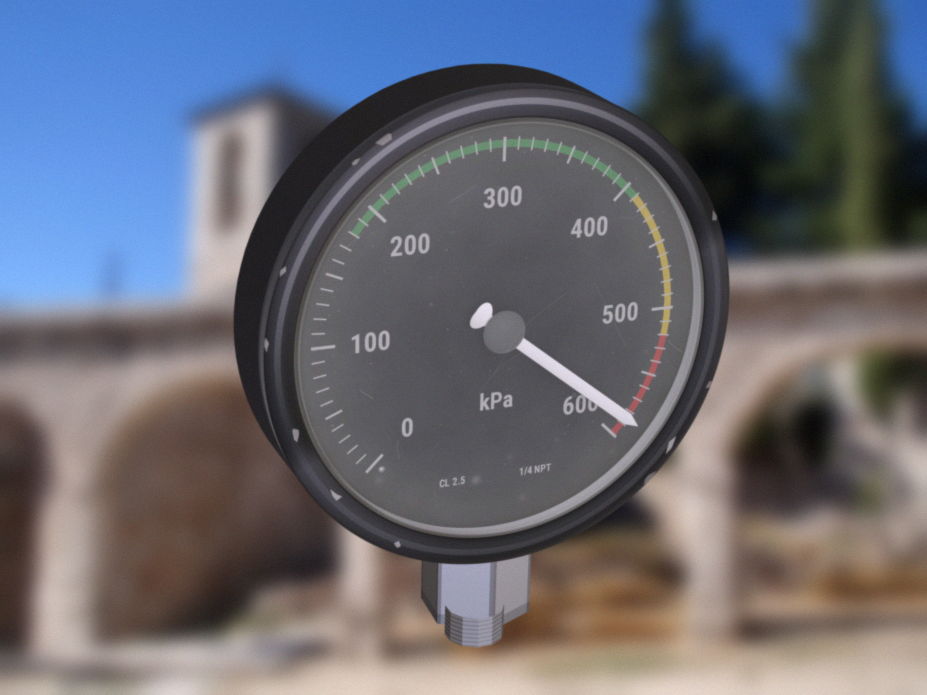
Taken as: 585 kPa
